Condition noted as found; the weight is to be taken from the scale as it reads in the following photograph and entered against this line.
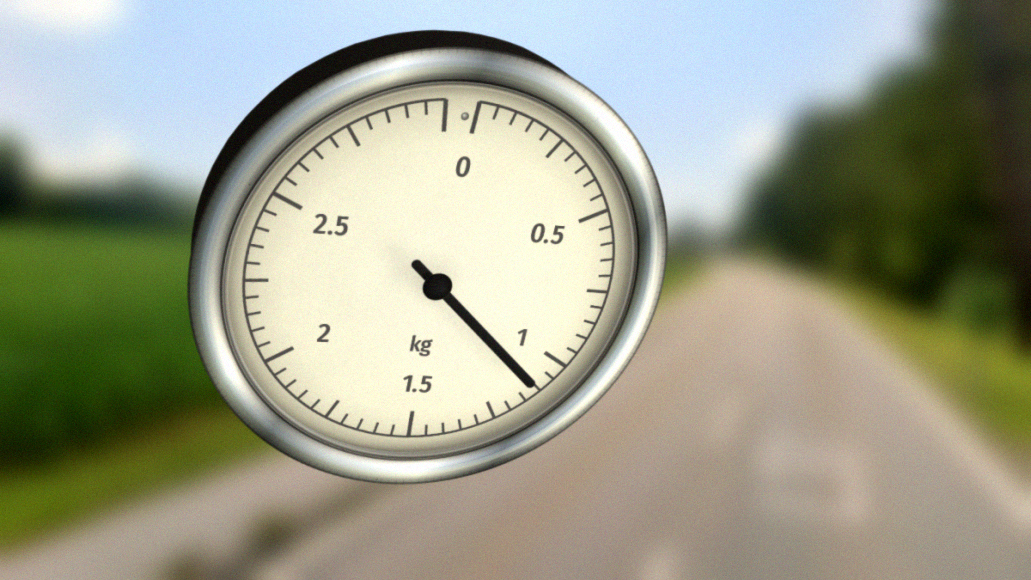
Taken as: 1.1 kg
